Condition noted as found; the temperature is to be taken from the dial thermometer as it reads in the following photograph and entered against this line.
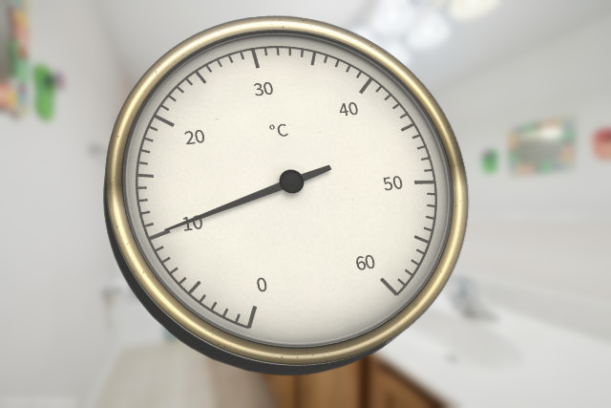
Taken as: 10 °C
